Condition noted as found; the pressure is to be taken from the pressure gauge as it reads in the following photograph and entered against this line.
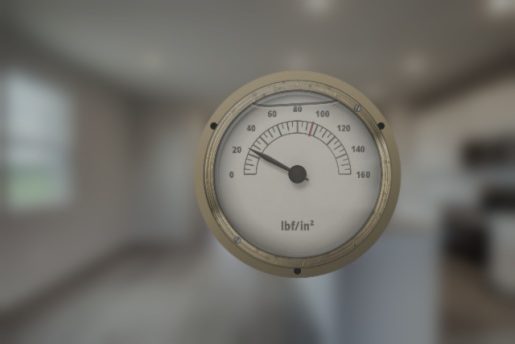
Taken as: 25 psi
